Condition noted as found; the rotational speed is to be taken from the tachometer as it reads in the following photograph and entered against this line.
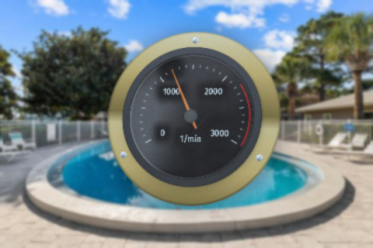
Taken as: 1200 rpm
